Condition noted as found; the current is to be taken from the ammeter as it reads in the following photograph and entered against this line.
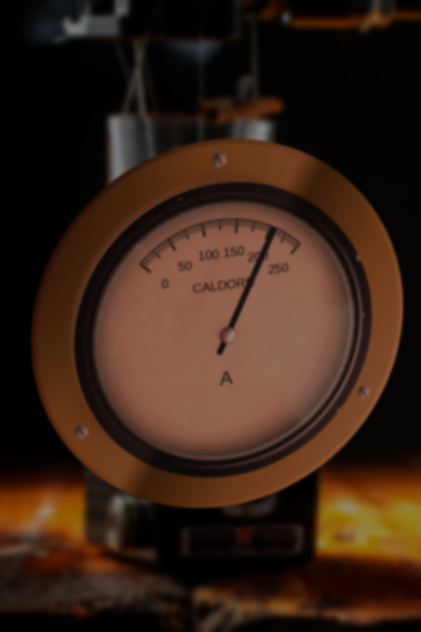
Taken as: 200 A
